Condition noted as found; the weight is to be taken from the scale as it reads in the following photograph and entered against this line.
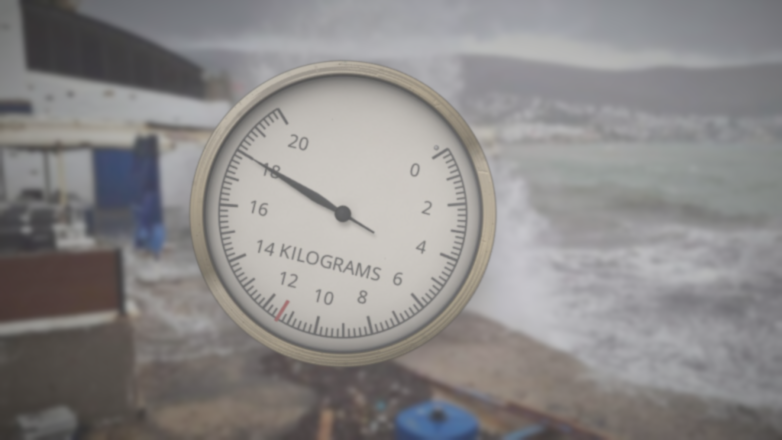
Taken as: 18 kg
